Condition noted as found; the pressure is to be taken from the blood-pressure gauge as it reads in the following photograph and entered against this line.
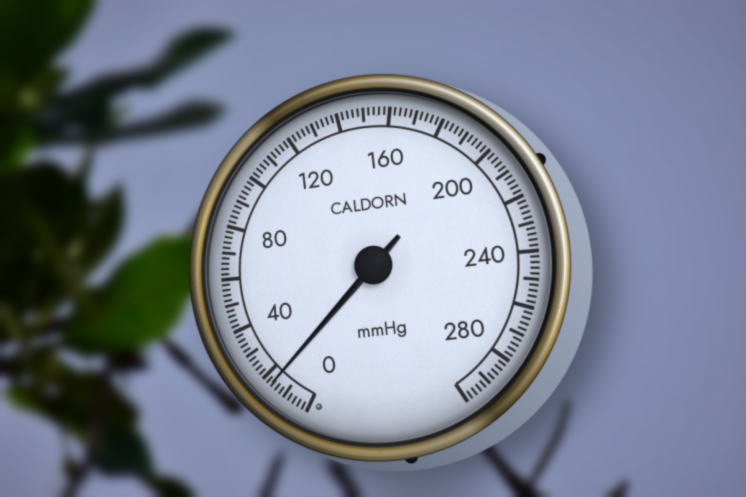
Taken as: 16 mmHg
